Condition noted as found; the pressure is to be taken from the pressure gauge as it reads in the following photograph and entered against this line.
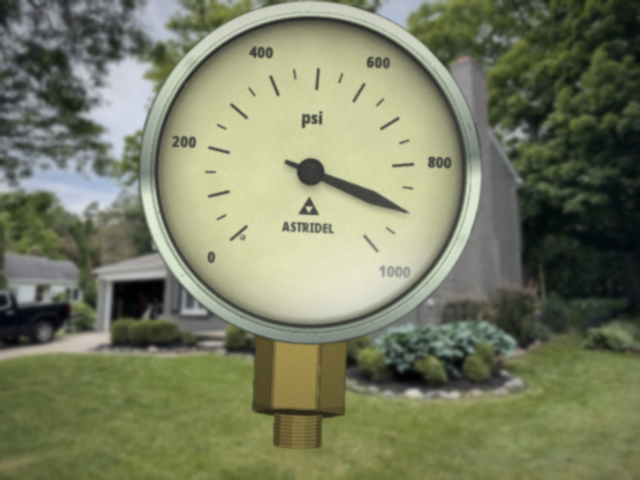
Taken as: 900 psi
